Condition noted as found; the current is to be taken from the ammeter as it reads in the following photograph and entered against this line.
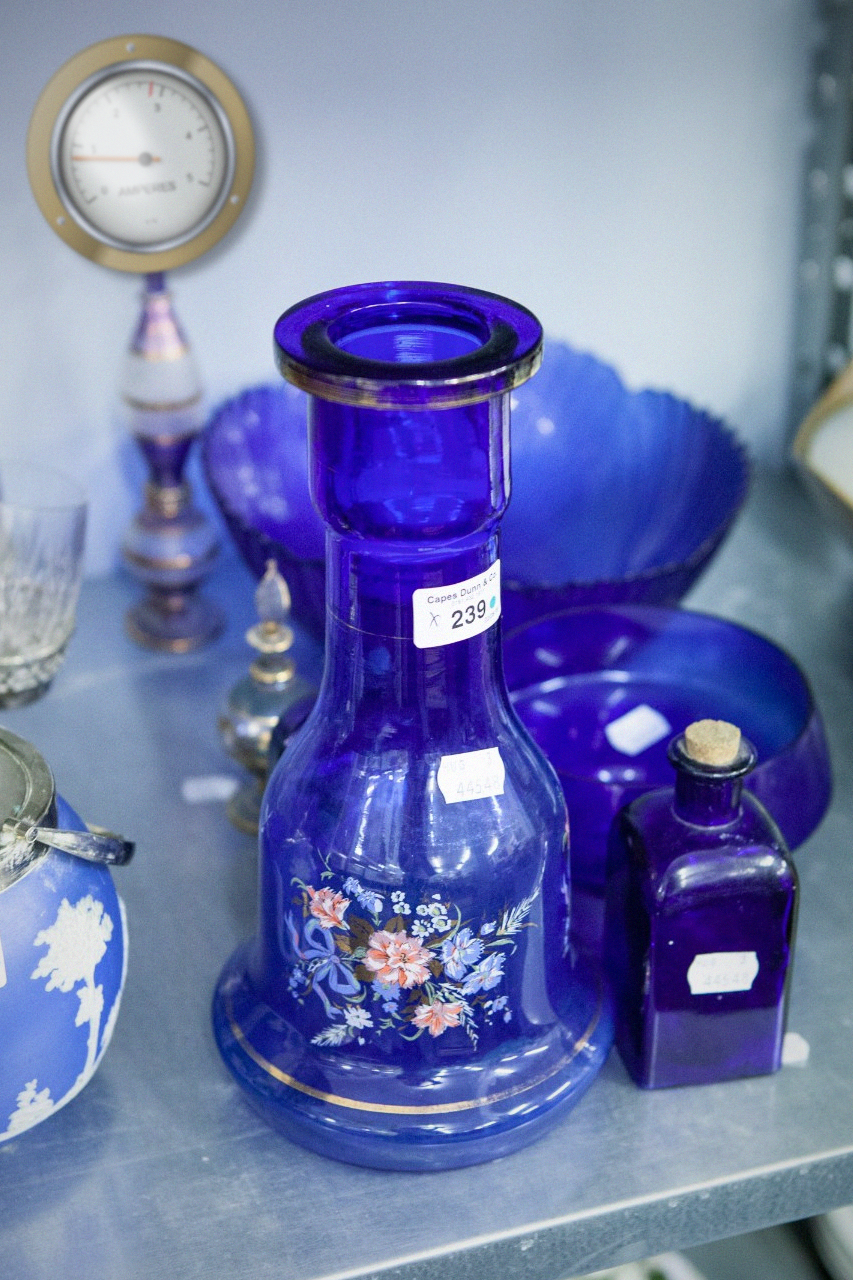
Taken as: 0.8 A
